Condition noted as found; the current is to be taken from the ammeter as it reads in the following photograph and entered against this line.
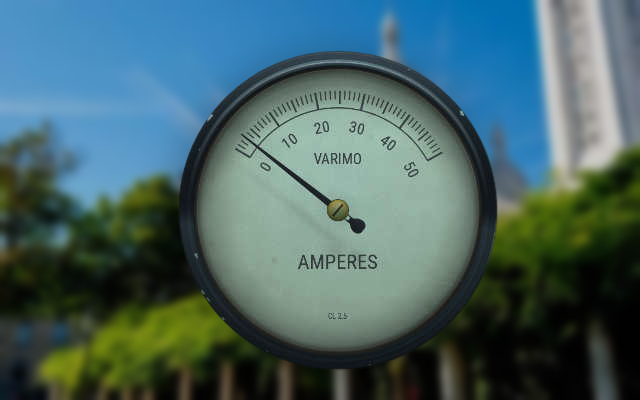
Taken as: 3 A
